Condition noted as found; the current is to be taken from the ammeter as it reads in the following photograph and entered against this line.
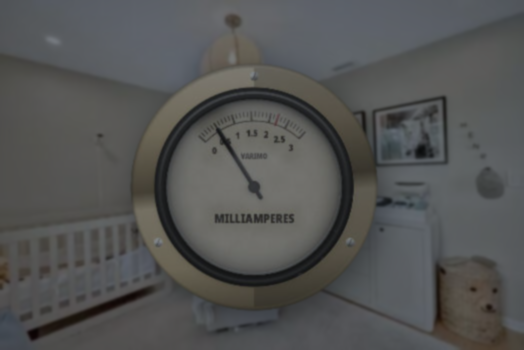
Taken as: 0.5 mA
